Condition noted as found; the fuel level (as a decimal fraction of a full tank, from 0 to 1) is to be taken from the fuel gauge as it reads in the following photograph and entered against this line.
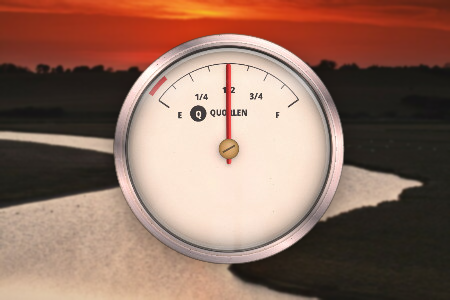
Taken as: 0.5
